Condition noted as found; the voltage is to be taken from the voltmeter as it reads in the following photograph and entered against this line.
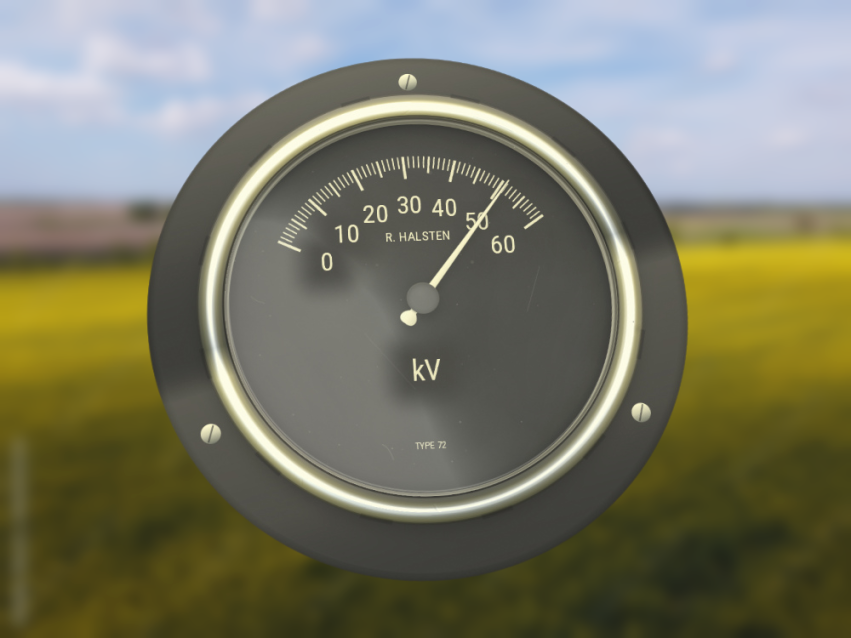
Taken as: 51 kV
